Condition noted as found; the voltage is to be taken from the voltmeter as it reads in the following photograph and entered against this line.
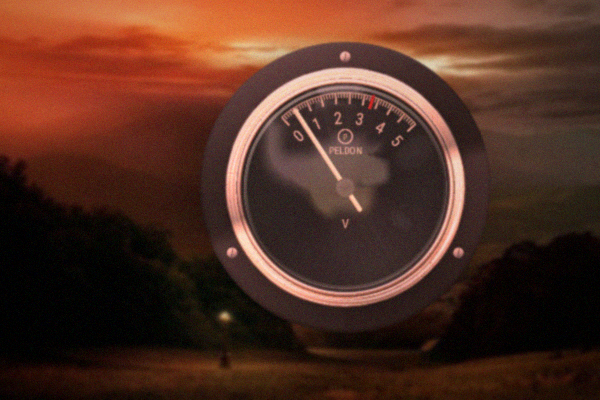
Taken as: 0.5 V
